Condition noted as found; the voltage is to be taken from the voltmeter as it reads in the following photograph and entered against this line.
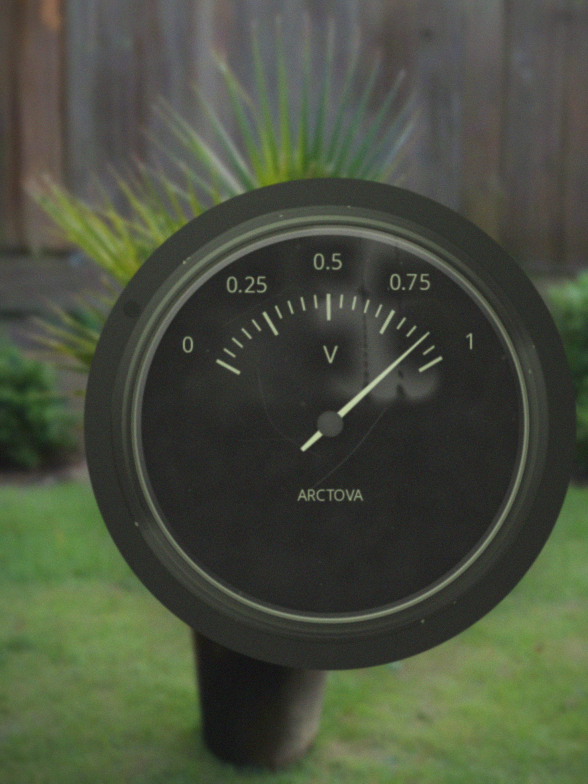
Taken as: 0.9 V
